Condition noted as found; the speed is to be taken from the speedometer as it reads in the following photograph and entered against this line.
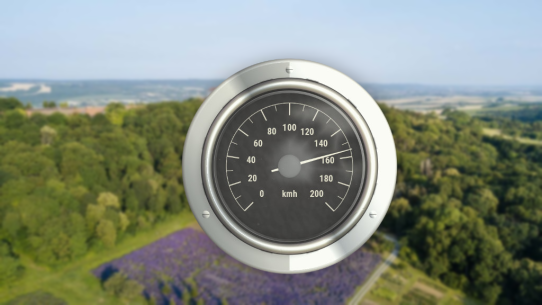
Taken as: 155 km/h
